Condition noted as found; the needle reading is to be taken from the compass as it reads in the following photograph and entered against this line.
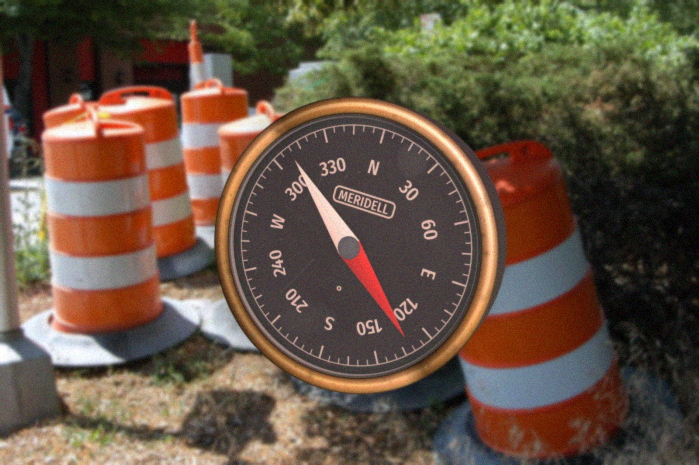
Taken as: 130 °
